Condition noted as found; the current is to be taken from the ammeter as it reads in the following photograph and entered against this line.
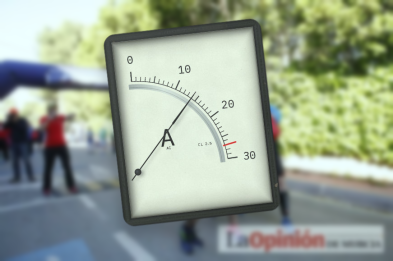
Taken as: 14 A
